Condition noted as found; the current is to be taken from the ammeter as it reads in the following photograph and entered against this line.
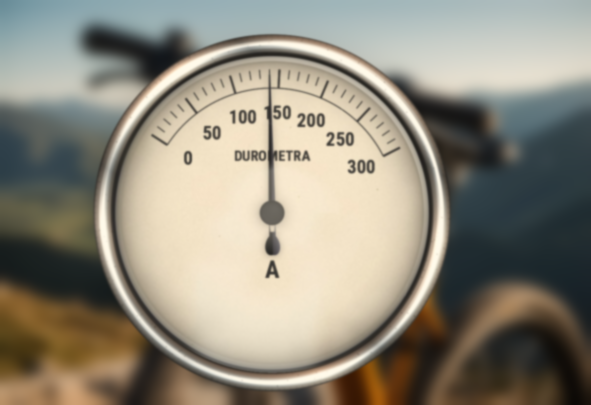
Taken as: 140 A
